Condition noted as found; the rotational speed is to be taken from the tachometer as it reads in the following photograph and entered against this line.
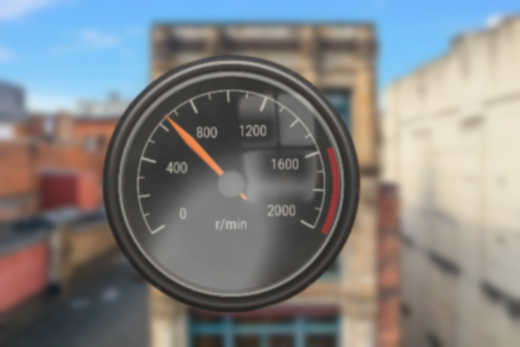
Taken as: 650 rpm
